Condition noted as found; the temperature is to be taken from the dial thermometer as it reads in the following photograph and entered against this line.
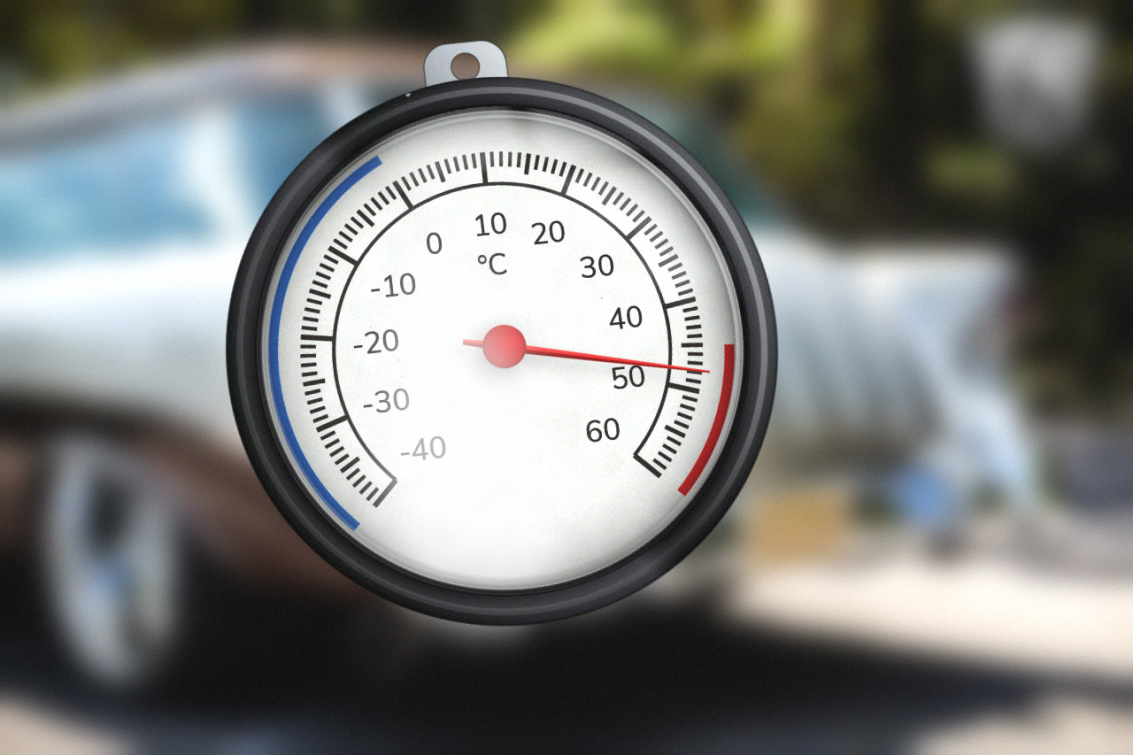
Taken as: 48 °C
